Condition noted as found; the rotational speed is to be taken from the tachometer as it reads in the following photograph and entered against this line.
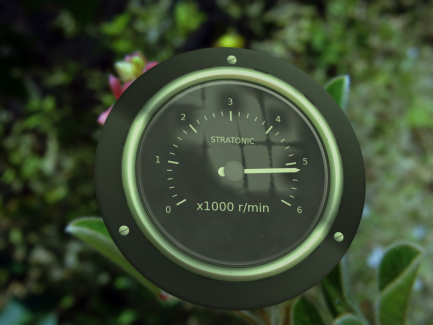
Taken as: 5200 rpm
